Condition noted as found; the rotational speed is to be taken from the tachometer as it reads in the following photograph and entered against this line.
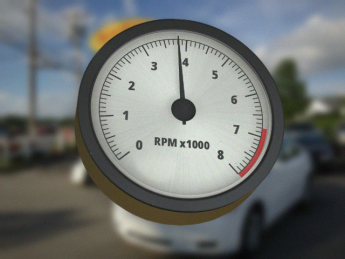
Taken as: 3800 rpm
